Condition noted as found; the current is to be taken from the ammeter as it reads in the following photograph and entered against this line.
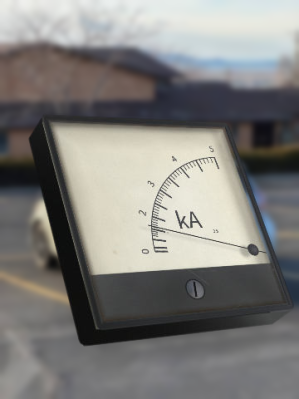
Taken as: 1.5 kA
